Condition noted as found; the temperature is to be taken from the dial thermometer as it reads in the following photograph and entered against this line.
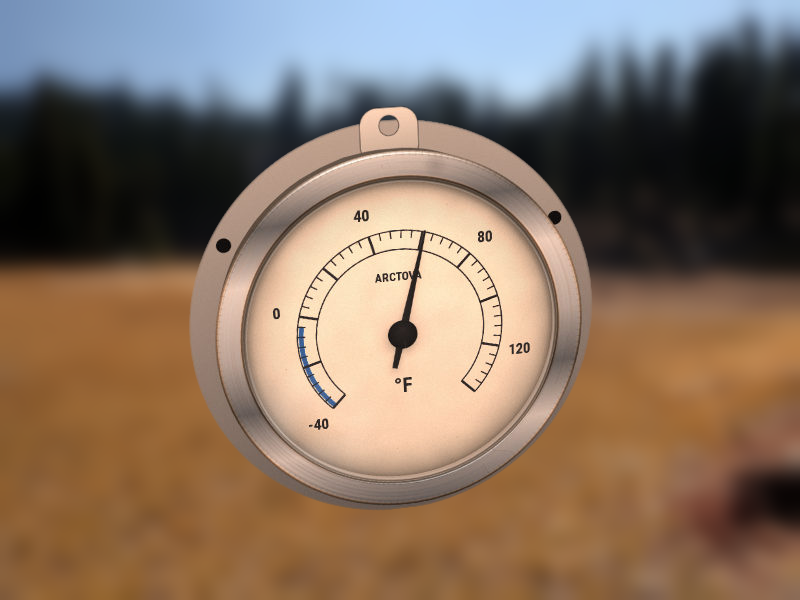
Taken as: 60 °F
